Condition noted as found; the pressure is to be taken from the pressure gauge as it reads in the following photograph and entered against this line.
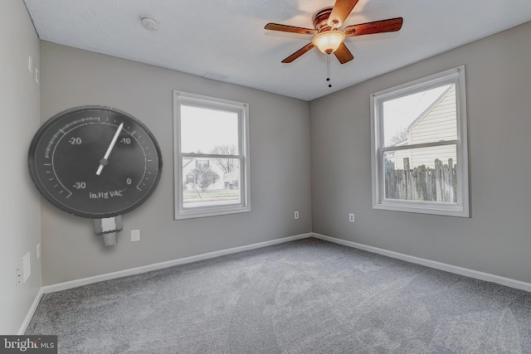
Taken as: -12 inHg
